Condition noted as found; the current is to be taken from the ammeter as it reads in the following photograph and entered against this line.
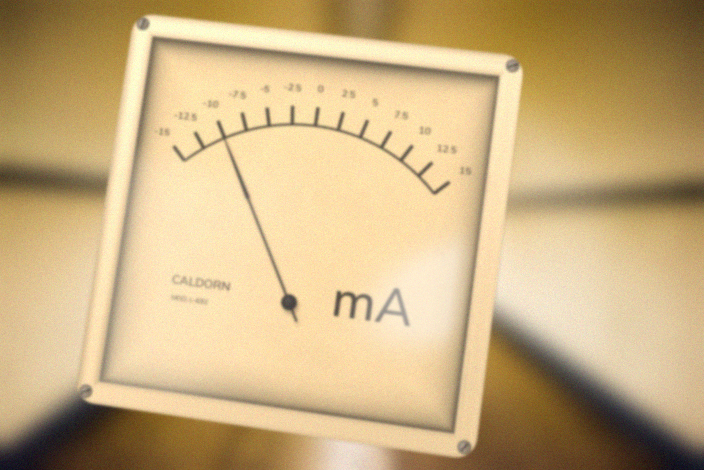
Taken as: -10 mA
